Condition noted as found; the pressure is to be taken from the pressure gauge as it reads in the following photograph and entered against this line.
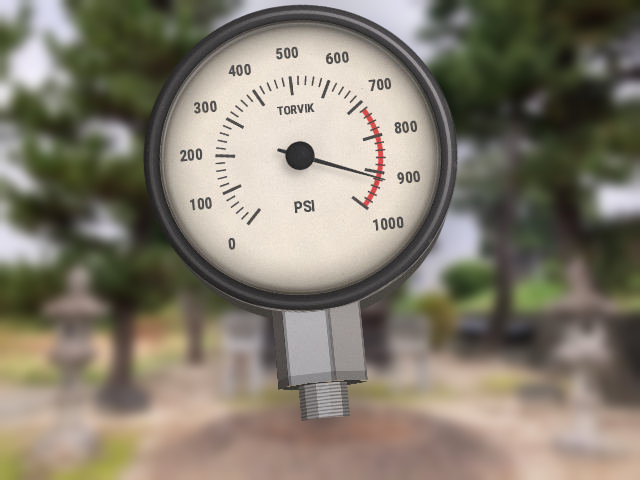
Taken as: 920 psi
